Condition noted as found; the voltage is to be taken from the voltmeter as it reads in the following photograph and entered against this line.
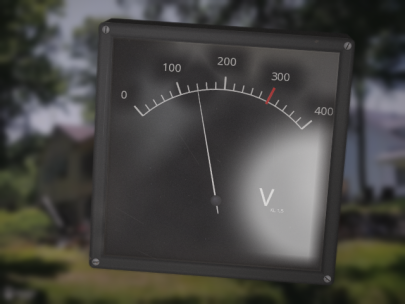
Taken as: 140 V
